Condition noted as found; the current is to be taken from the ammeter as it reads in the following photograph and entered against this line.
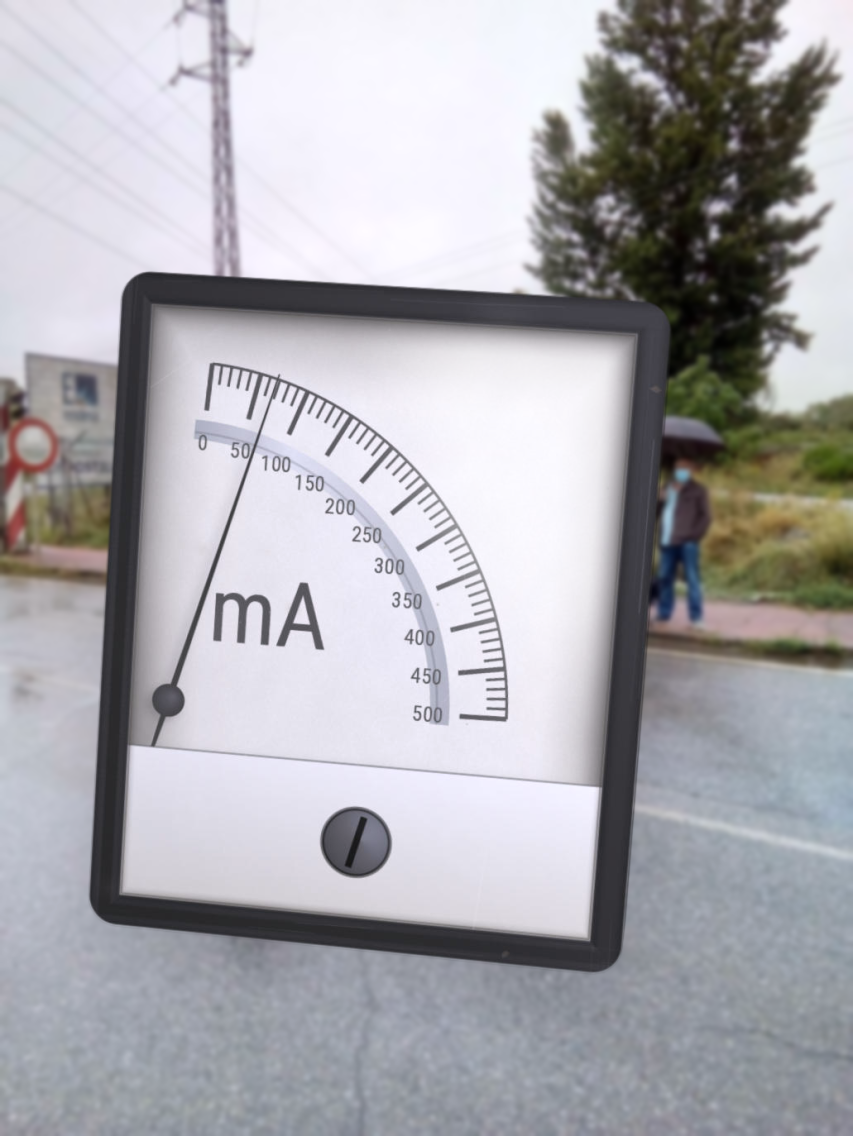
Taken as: 70 mA
